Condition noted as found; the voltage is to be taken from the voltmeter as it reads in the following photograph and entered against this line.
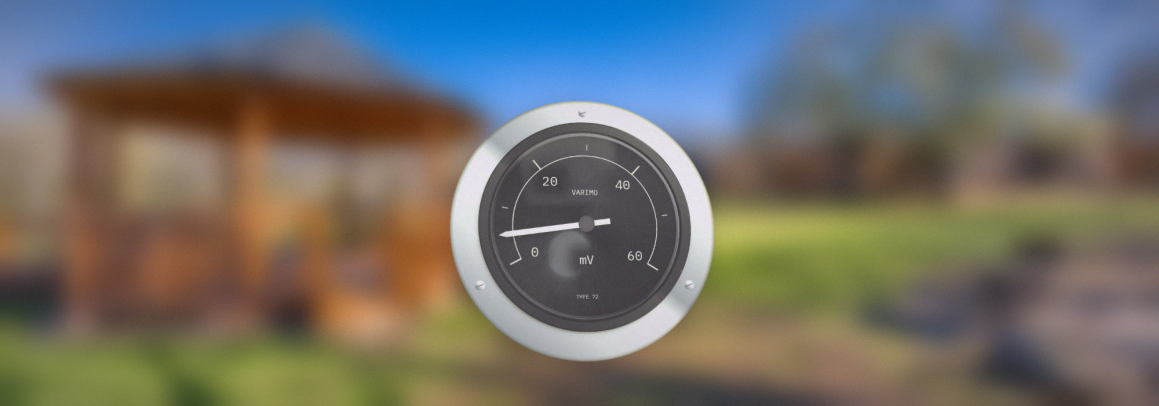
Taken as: 5 mV
